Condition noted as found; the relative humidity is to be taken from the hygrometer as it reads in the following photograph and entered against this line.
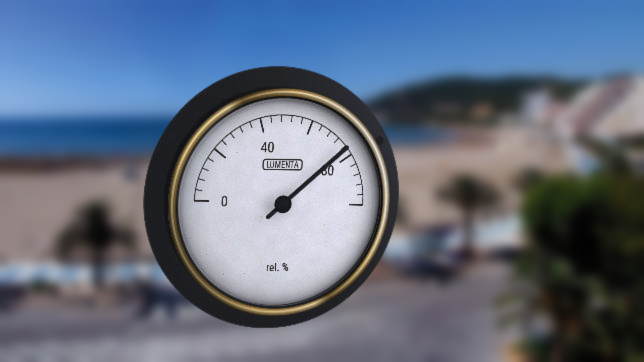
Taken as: 76 %
